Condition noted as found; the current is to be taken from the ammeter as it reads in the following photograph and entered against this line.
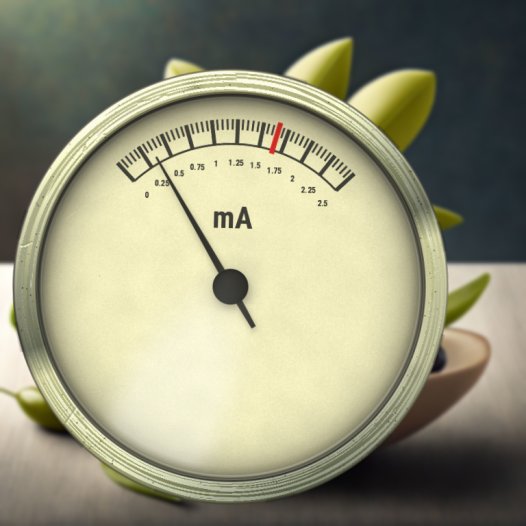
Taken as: 0.35 mA
